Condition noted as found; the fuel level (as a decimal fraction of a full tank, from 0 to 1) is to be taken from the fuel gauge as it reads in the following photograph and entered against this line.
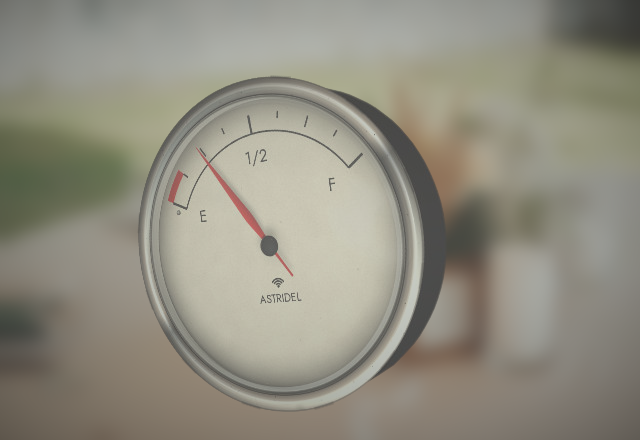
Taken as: 0.25
